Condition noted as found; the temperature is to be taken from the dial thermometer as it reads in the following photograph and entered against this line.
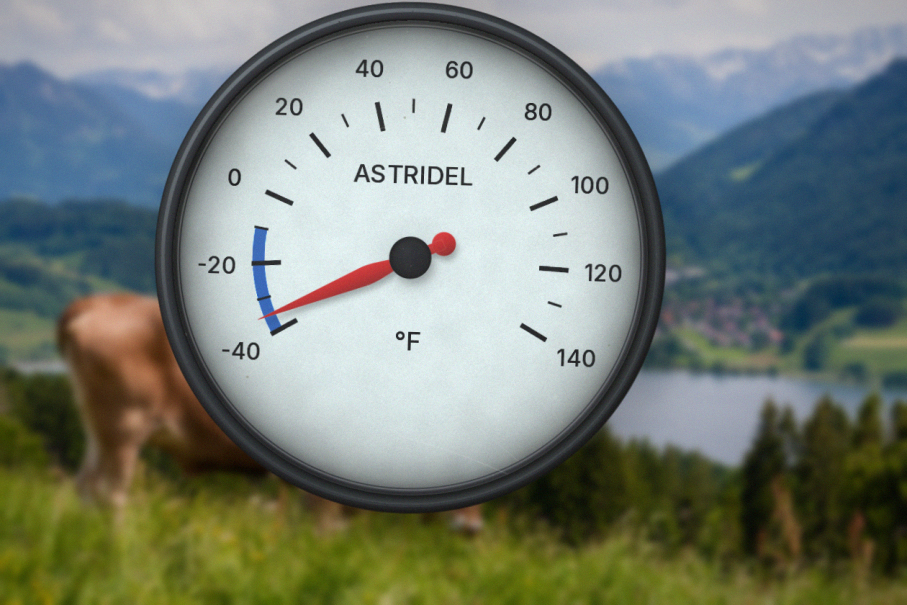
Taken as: -35 °F
